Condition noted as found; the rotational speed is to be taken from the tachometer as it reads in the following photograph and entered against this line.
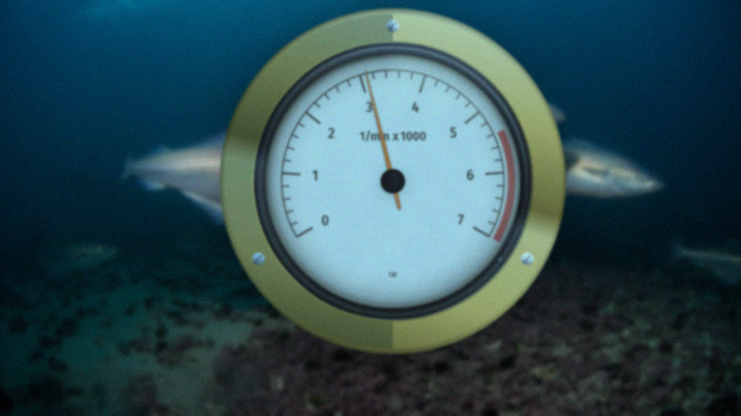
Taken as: 3100 rpm
